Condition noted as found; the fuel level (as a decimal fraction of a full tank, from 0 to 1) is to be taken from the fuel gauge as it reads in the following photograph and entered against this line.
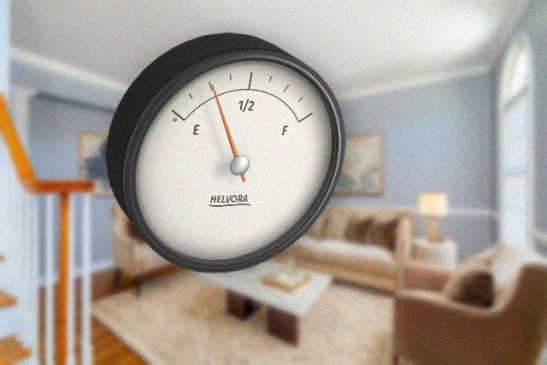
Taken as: 0.25
